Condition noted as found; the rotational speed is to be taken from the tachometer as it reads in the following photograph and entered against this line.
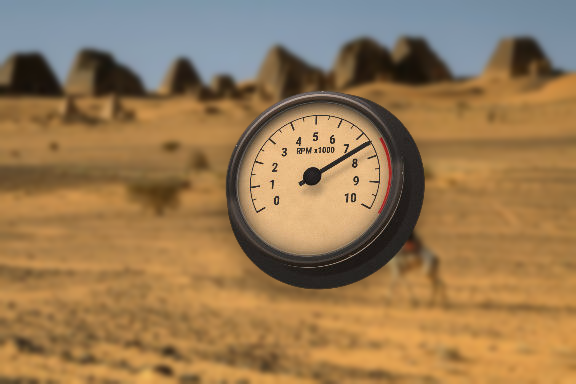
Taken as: 7500 rpm
